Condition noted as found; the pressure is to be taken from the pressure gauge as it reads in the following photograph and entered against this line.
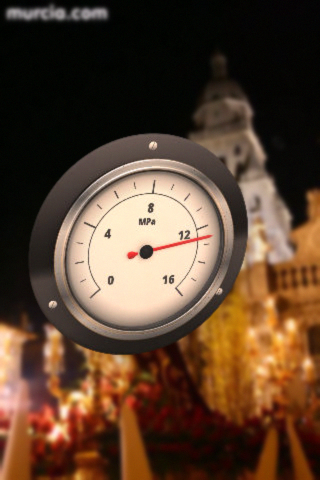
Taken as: 12.5 MPa
